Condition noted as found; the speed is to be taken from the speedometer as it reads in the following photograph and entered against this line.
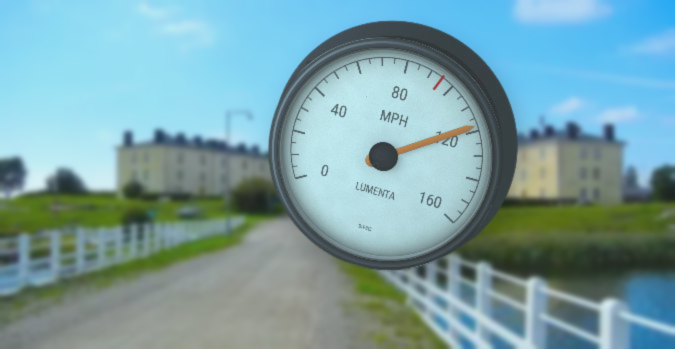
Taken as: 117.5 mph
